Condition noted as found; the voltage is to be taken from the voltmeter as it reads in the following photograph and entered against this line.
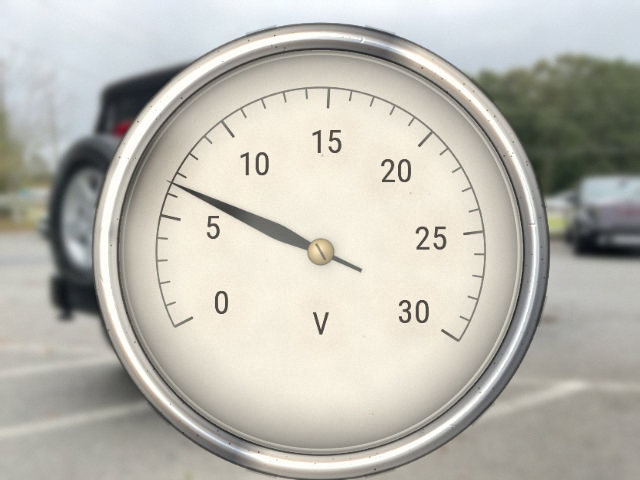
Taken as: 6.5 V
